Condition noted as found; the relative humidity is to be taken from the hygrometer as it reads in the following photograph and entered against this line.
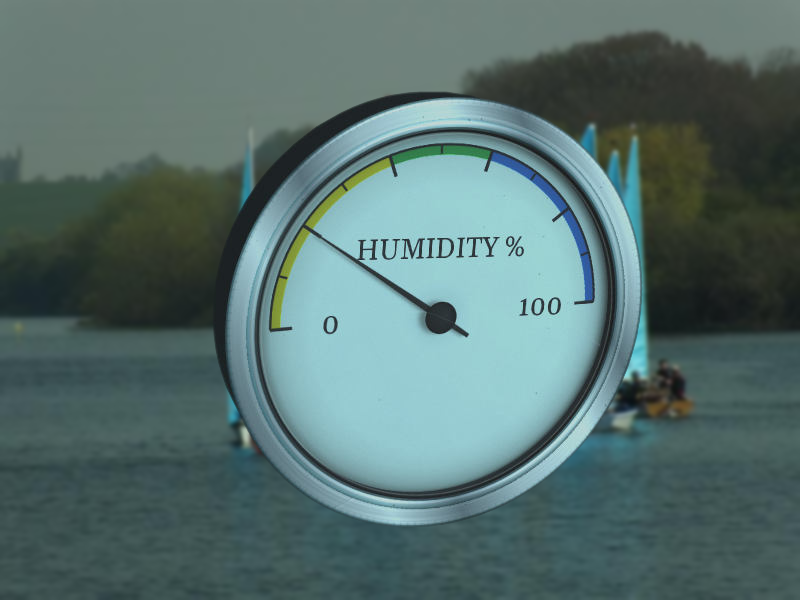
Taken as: 20 %
